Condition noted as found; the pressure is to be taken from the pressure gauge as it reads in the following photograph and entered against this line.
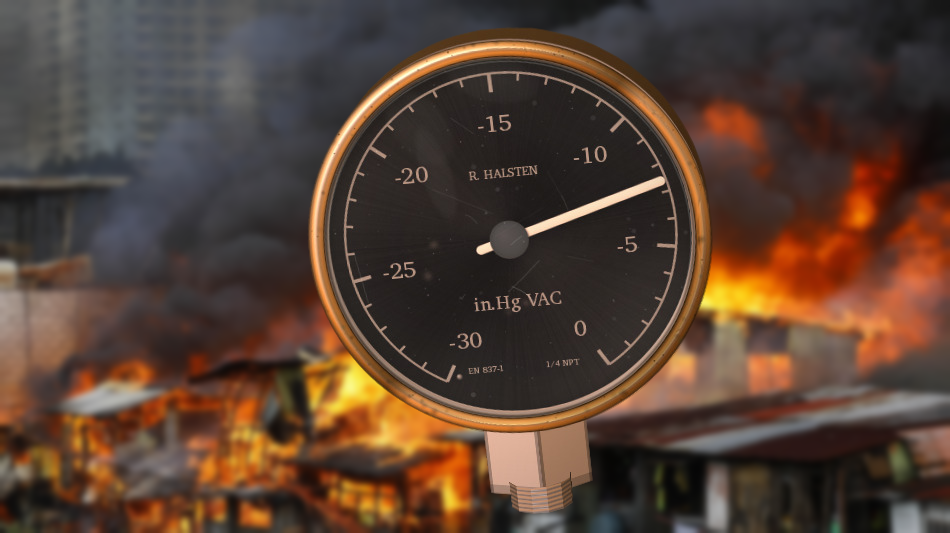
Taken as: -7.5 inHg
